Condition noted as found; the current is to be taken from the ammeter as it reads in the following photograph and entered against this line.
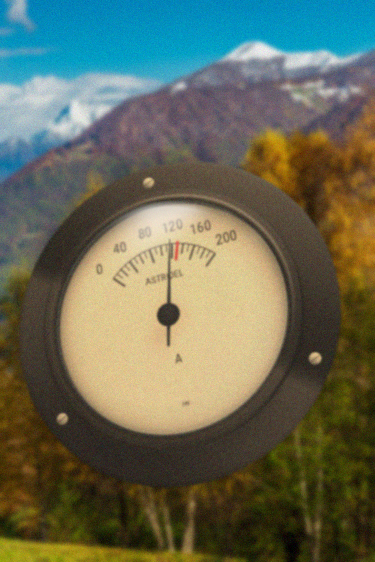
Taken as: 120 A
